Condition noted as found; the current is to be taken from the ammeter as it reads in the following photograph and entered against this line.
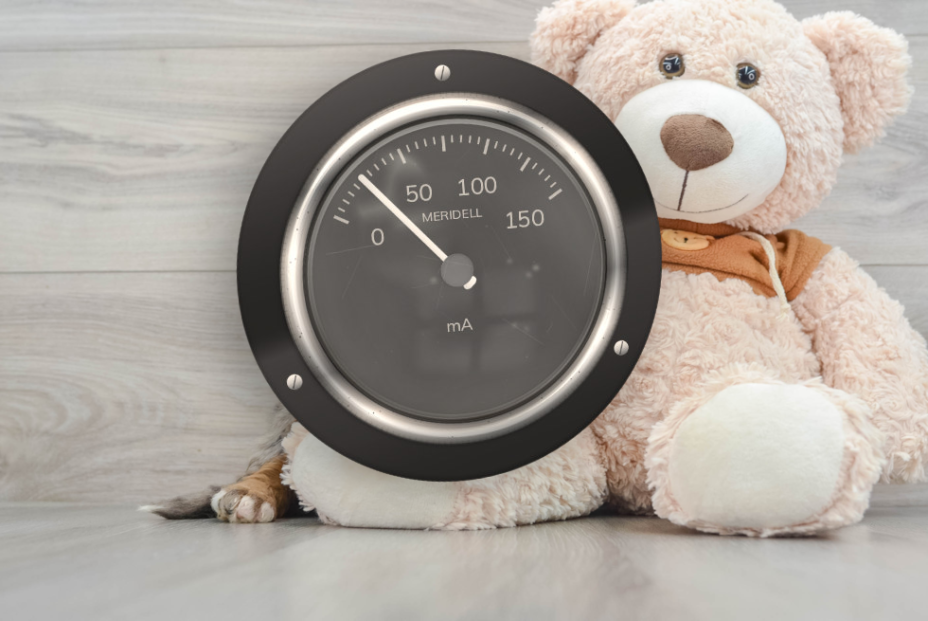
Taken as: 25 mA
